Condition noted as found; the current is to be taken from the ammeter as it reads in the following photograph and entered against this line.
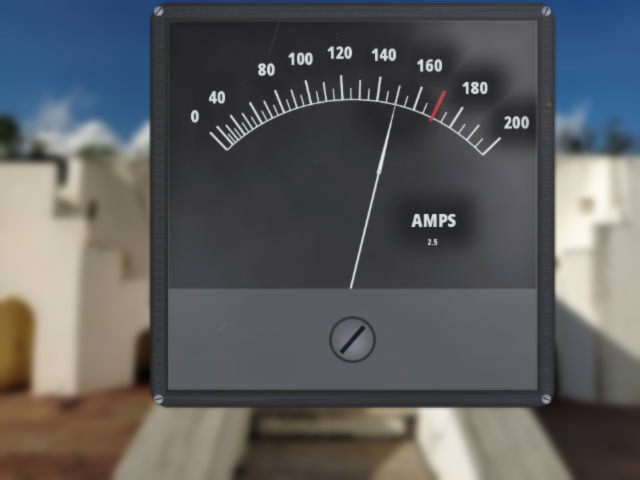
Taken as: 150 A
